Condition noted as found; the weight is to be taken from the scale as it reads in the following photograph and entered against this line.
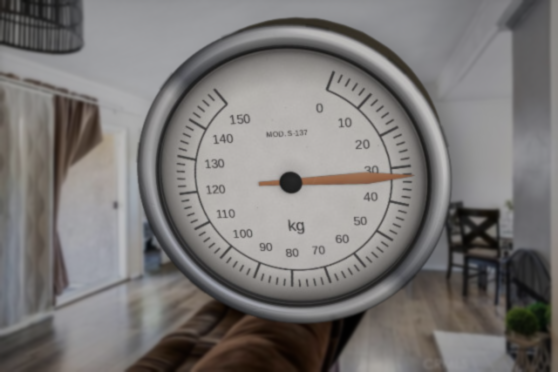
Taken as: 32 kg
